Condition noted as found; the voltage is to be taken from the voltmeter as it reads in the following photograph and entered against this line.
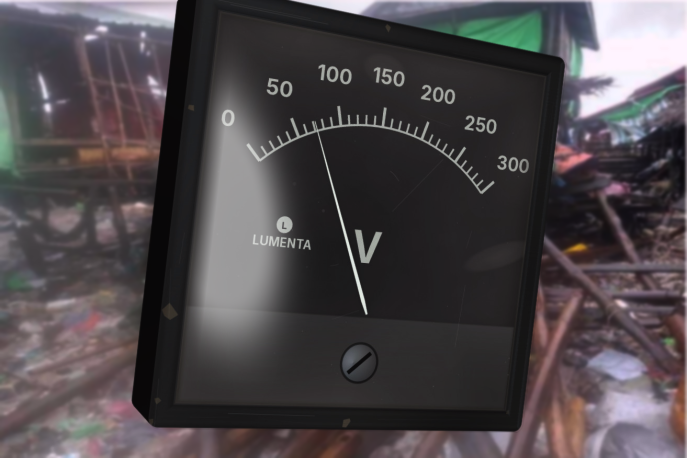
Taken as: 70 V
